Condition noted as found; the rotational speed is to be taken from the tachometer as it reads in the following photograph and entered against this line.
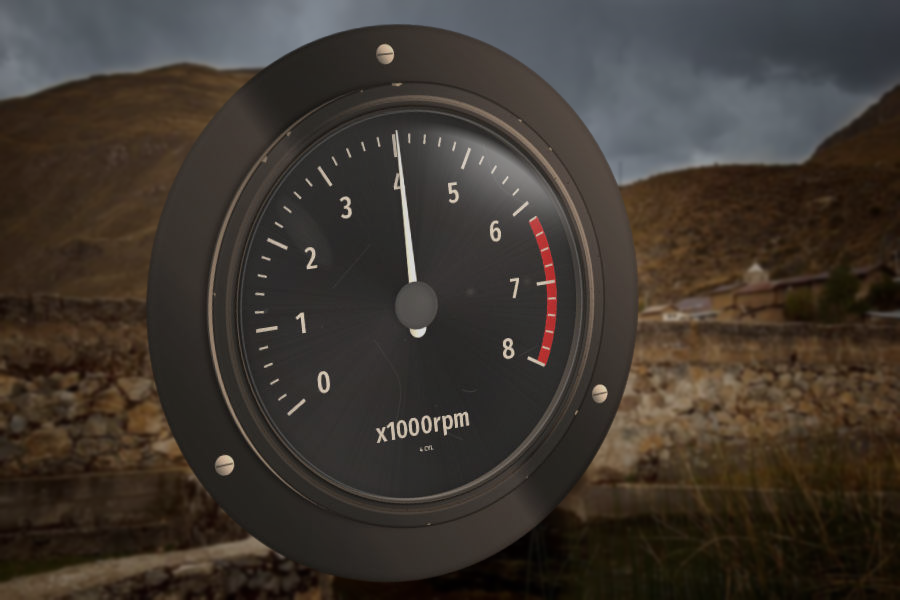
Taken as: 4000 rpm
